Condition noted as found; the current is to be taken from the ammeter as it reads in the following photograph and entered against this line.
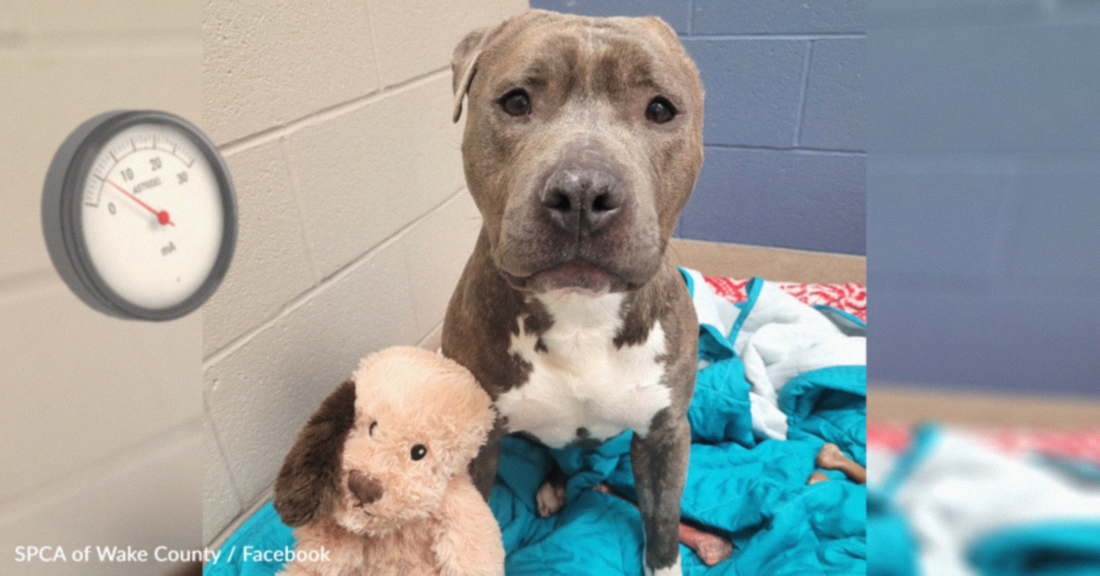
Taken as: 5 mA
